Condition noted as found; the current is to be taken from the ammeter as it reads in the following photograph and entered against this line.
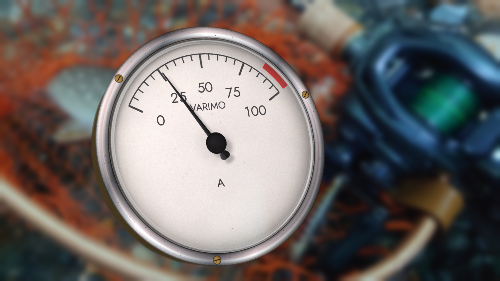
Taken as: 25 A
